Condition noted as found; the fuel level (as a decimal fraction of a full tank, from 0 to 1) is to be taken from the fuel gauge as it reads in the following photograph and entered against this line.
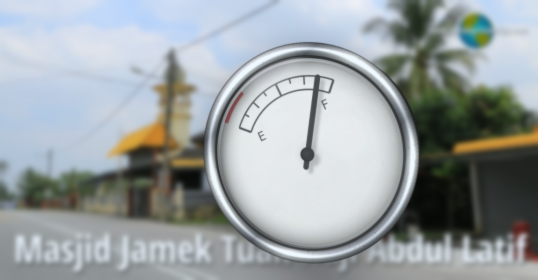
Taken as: 0.875
